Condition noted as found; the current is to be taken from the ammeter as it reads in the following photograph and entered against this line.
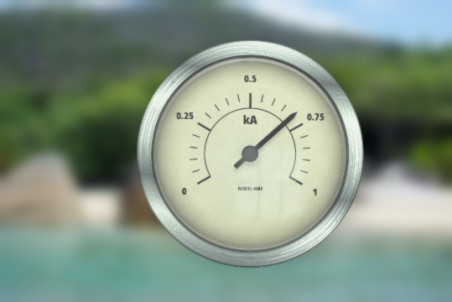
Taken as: 0.7 kA
